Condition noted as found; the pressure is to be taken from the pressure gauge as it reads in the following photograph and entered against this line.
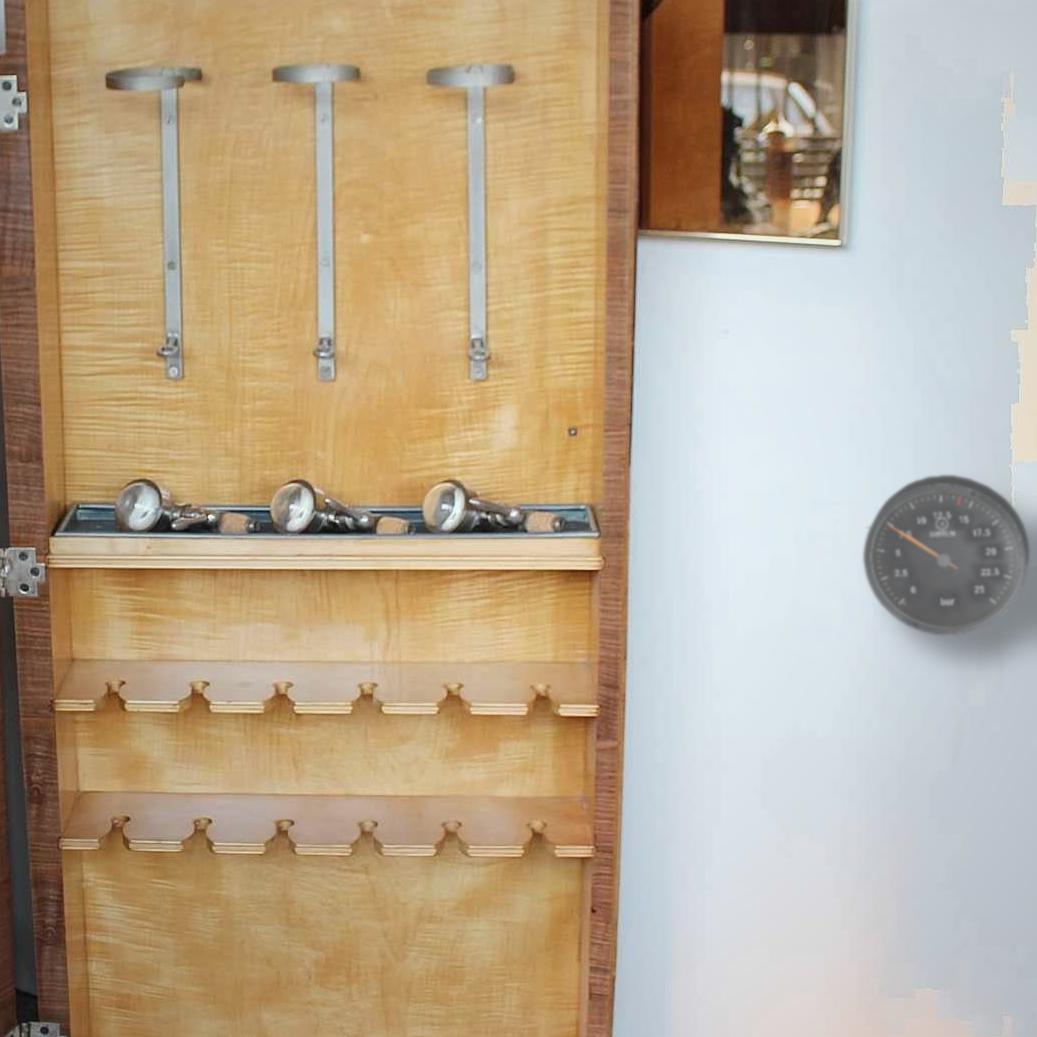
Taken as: 7.5 bar
